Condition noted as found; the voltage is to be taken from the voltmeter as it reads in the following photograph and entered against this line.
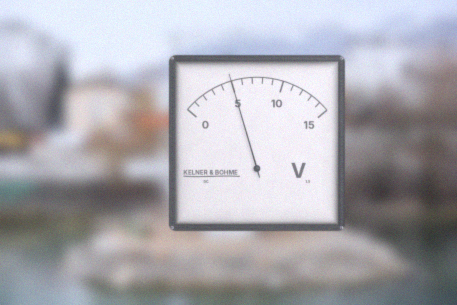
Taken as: 5 V
